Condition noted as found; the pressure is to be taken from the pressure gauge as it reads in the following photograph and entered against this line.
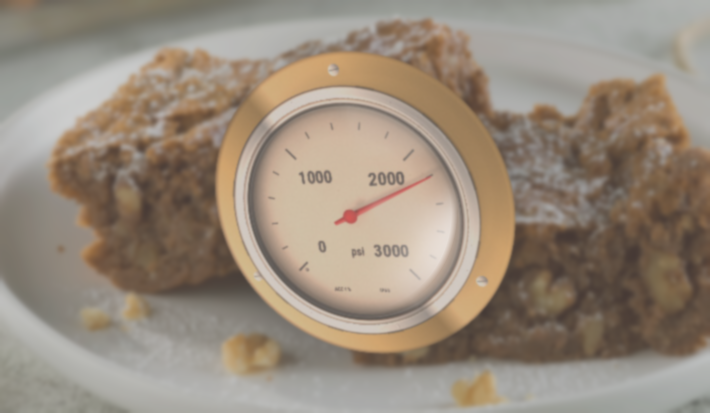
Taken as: 2200 psi
